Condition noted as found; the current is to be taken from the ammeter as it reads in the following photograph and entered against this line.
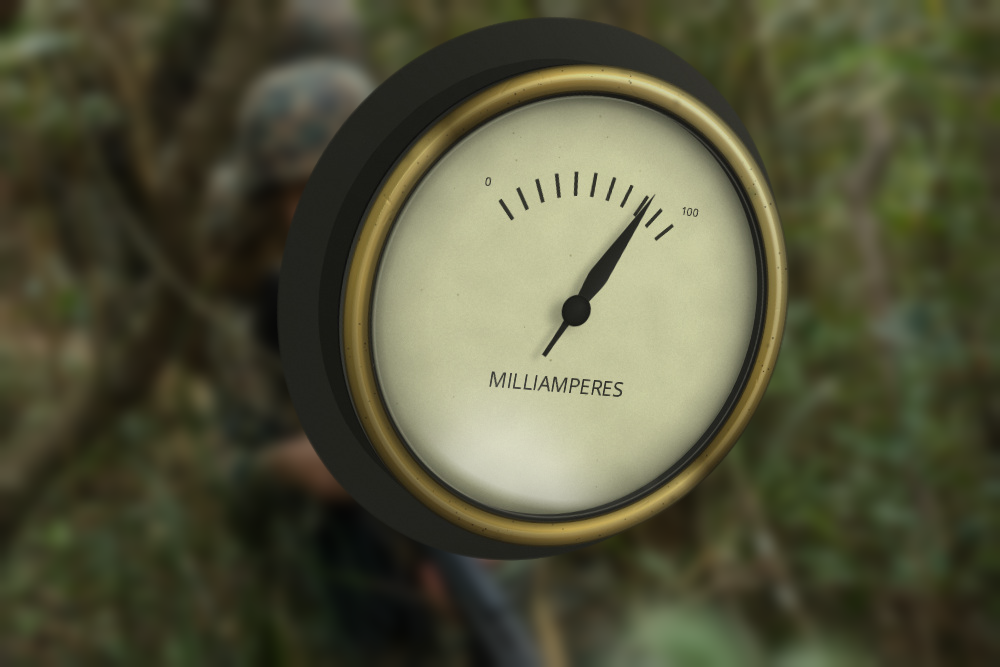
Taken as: 80 mA
